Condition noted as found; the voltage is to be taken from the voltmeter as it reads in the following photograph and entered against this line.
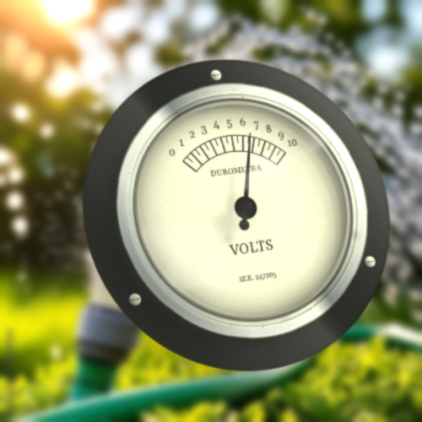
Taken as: 6.5 V
